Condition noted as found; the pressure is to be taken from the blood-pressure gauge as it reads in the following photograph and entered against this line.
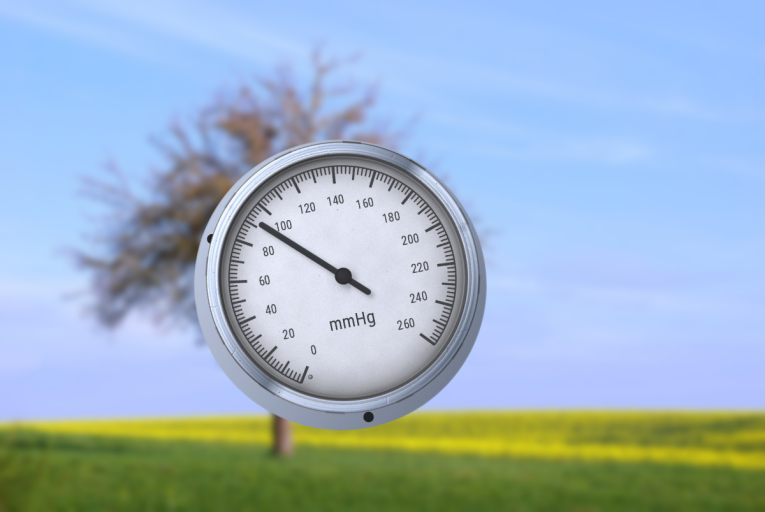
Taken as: 92 mmHg
